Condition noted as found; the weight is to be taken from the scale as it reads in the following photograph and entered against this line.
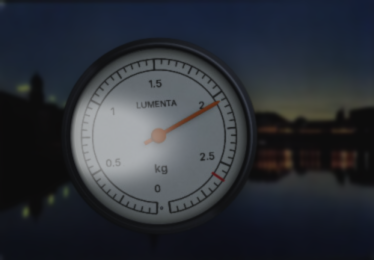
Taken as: 2.05 kg
